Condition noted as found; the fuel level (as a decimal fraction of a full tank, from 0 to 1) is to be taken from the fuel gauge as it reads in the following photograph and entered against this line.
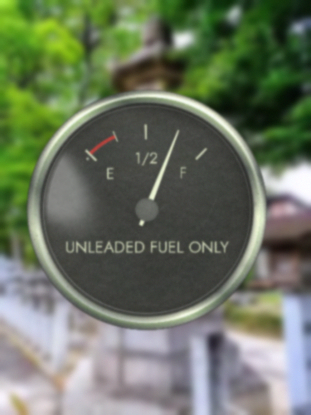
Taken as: 0.75
